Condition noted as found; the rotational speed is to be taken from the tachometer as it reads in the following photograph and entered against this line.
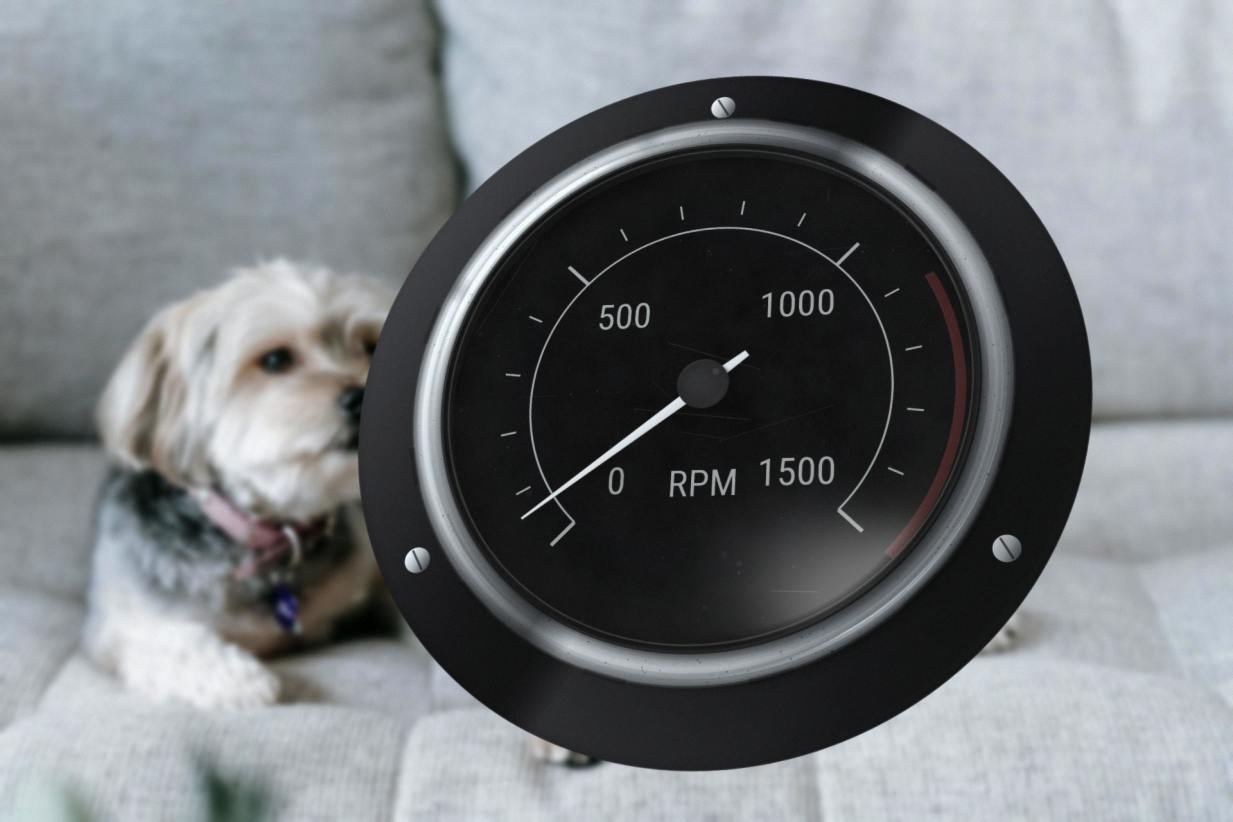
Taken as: 50 rpm
